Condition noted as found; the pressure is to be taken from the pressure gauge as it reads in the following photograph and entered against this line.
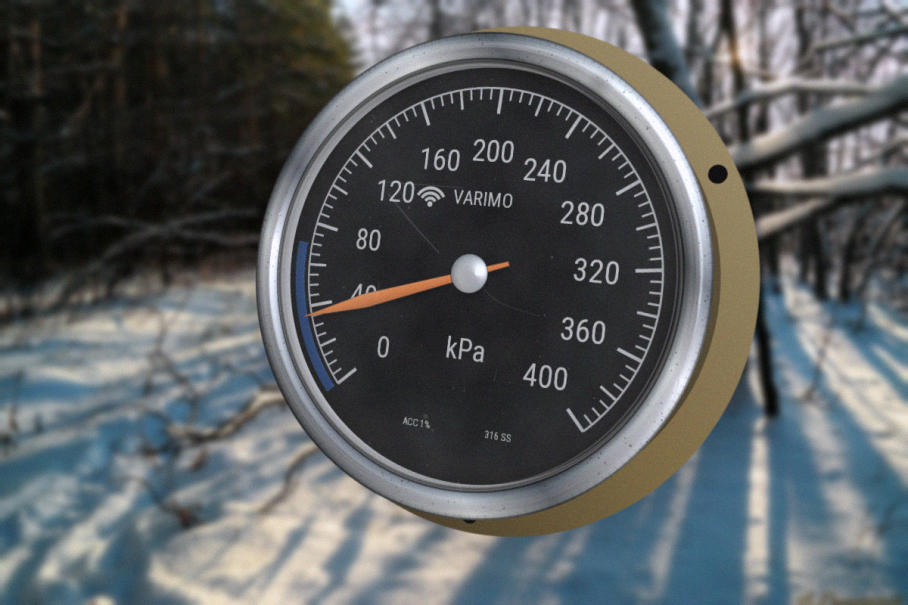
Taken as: 35 kPa
